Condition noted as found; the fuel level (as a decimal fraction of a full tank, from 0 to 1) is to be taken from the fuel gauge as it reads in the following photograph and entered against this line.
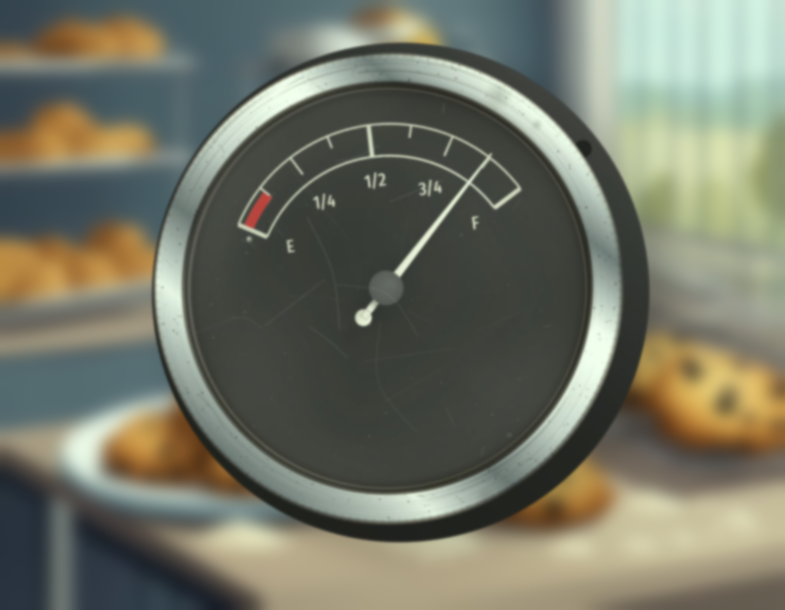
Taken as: 0.875
